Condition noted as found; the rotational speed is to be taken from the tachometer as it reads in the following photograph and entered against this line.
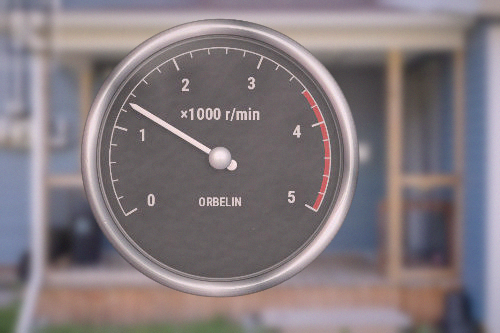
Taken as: 1300 rpm
